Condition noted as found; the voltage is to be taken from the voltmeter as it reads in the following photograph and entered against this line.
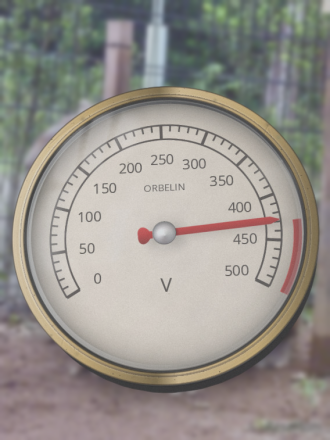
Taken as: 430 V
